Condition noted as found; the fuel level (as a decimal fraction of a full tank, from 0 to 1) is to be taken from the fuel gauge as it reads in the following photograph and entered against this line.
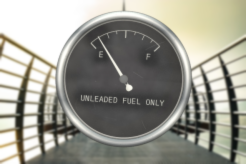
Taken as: 0.125
